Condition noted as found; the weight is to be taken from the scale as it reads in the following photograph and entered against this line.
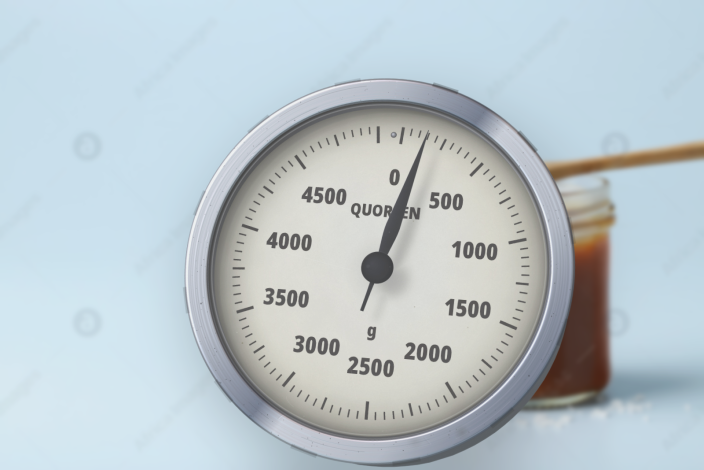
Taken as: 150 g
